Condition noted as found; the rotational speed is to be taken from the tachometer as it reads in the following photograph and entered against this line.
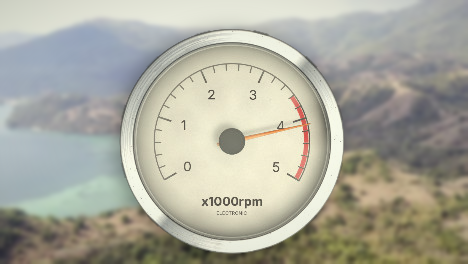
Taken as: 4100 rpm
